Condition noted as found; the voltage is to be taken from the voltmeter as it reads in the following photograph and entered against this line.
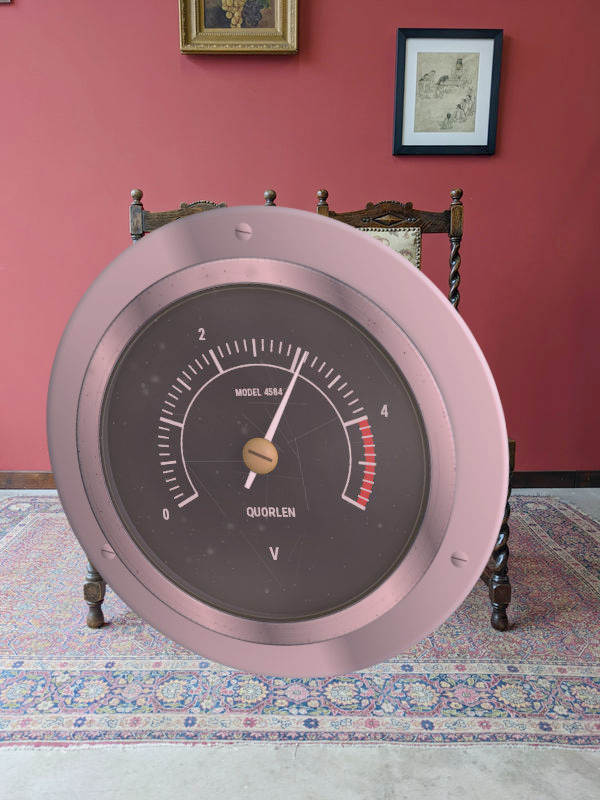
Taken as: 3.1 V
